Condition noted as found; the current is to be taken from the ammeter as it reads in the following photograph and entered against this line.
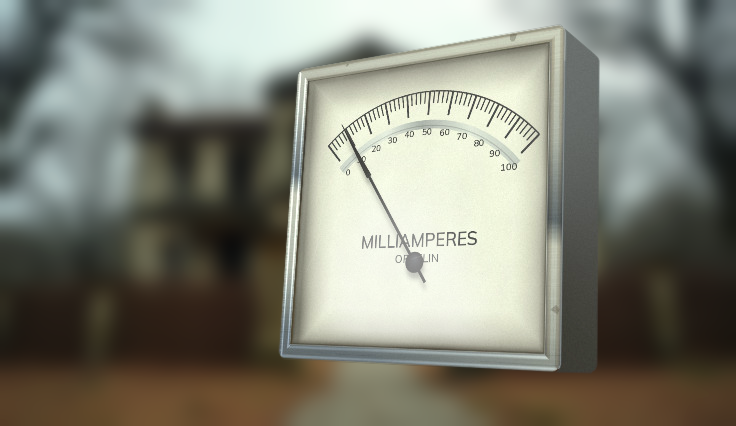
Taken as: 10 mA
